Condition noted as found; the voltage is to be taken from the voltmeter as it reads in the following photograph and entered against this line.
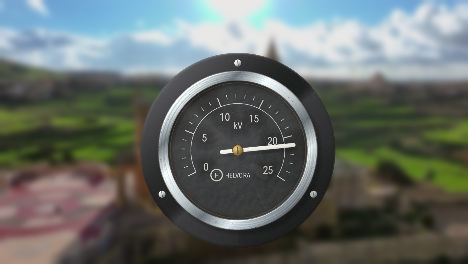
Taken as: 21 kV
